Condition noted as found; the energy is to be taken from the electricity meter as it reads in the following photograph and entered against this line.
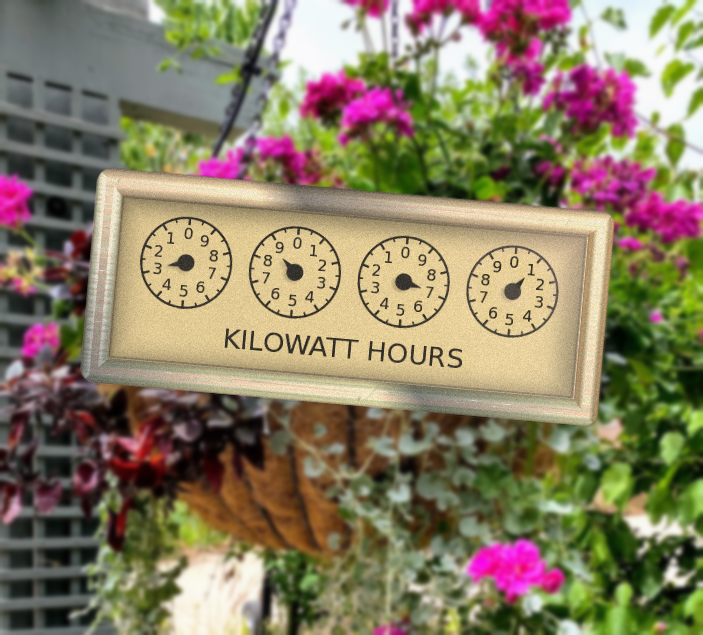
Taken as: 2871 kWh
